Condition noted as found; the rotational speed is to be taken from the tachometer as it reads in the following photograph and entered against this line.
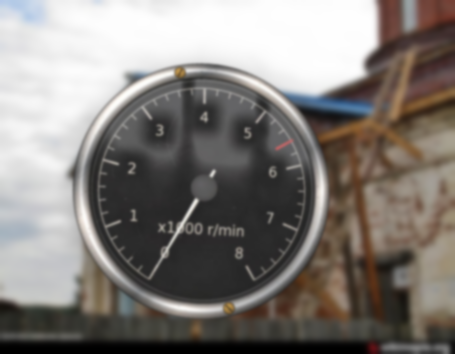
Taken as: 0 rpm
